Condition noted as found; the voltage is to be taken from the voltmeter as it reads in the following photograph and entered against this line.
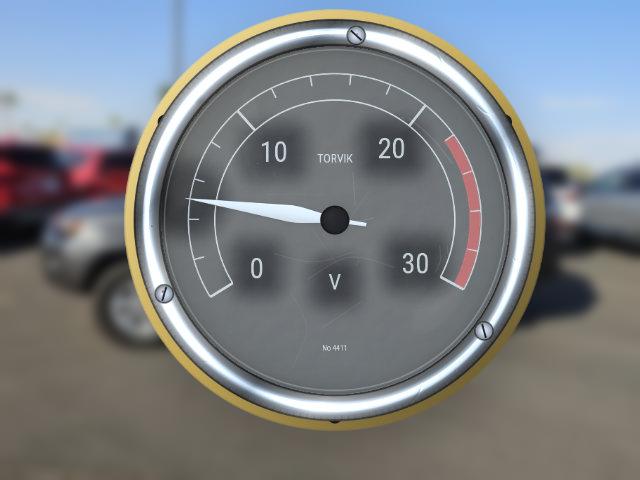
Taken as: 5 V
